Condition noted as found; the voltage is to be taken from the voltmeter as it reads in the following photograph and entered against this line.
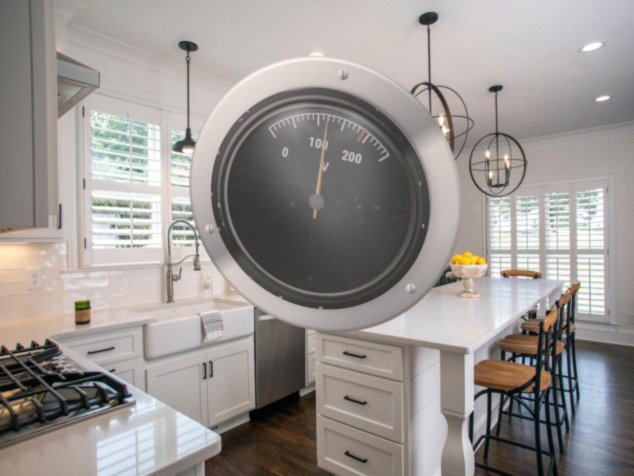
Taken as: 120 V
